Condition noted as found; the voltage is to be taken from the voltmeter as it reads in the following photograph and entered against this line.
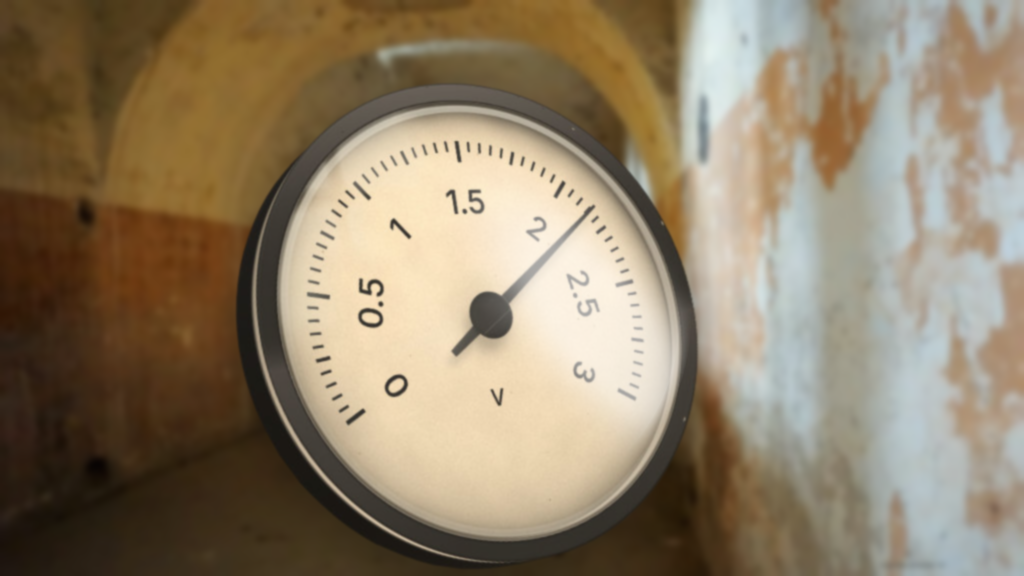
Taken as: 2.15 V
